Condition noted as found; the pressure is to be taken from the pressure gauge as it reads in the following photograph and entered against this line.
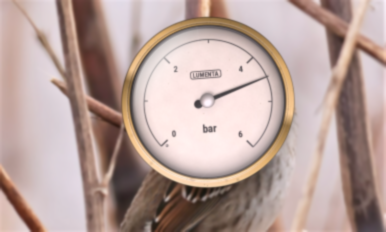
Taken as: 4.5 bar
